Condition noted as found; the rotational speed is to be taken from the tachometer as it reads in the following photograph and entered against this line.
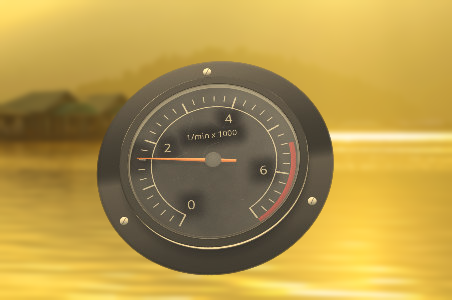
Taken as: 1600 rpm
